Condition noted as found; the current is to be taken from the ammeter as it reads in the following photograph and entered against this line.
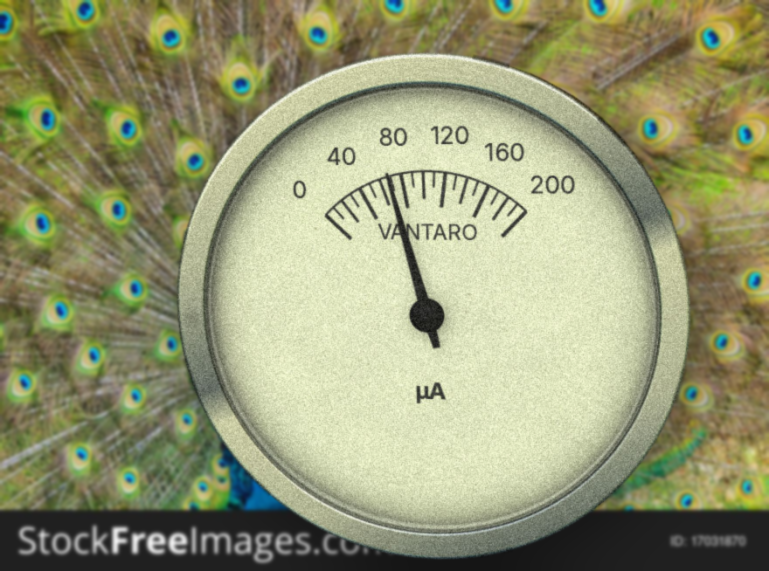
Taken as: 70 µA
